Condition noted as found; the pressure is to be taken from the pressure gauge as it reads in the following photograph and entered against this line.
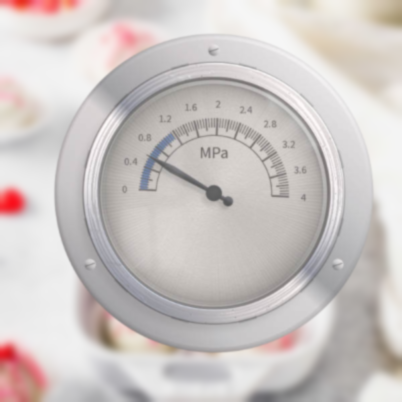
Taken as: 0.6 MPa
